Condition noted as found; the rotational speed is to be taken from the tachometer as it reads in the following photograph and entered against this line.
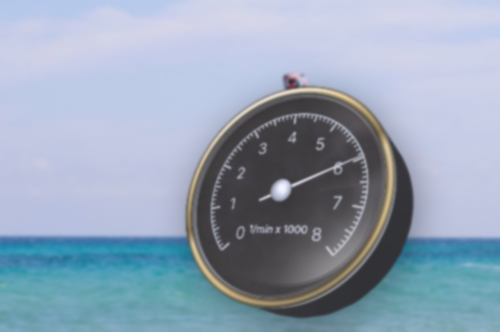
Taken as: 6000 rpm
